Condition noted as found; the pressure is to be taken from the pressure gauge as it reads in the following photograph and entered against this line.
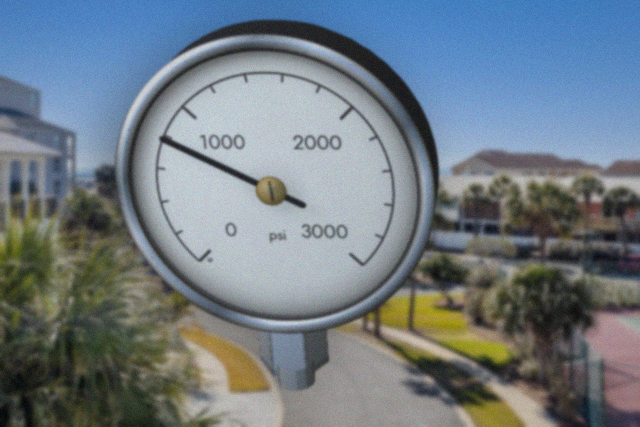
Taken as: 800 psi
